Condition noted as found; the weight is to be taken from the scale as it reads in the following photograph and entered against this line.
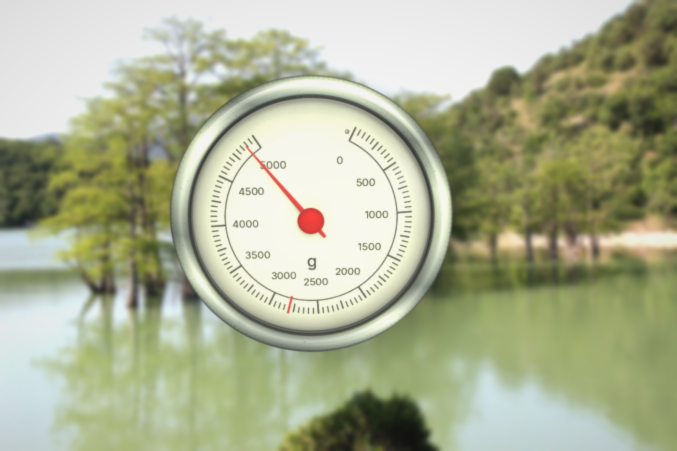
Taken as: 4900 g
